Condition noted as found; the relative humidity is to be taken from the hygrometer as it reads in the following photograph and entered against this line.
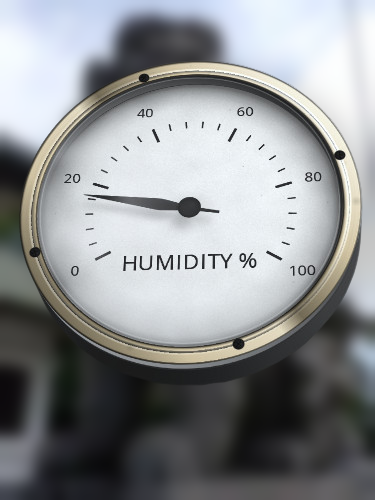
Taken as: 16 %
